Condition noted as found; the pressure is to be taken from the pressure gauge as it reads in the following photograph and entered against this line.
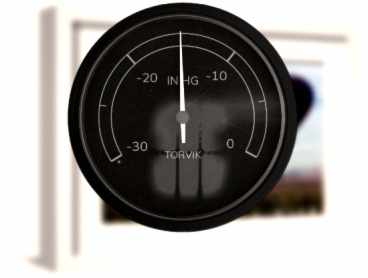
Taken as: -15 inHg
